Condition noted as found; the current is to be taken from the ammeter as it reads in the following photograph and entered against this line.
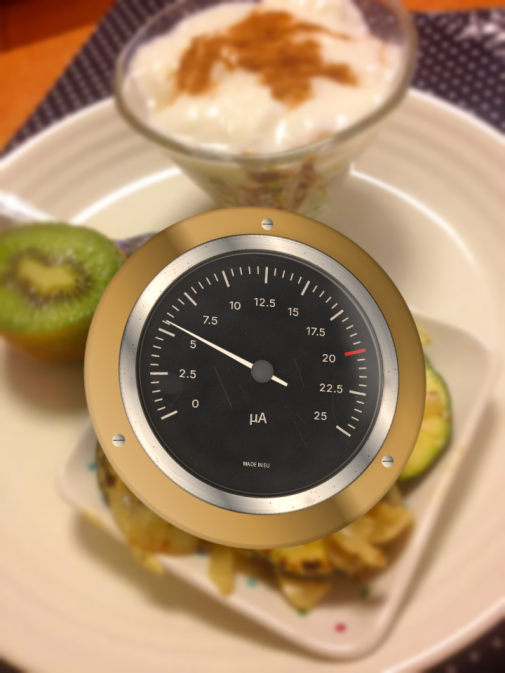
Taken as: 5.5 µA
